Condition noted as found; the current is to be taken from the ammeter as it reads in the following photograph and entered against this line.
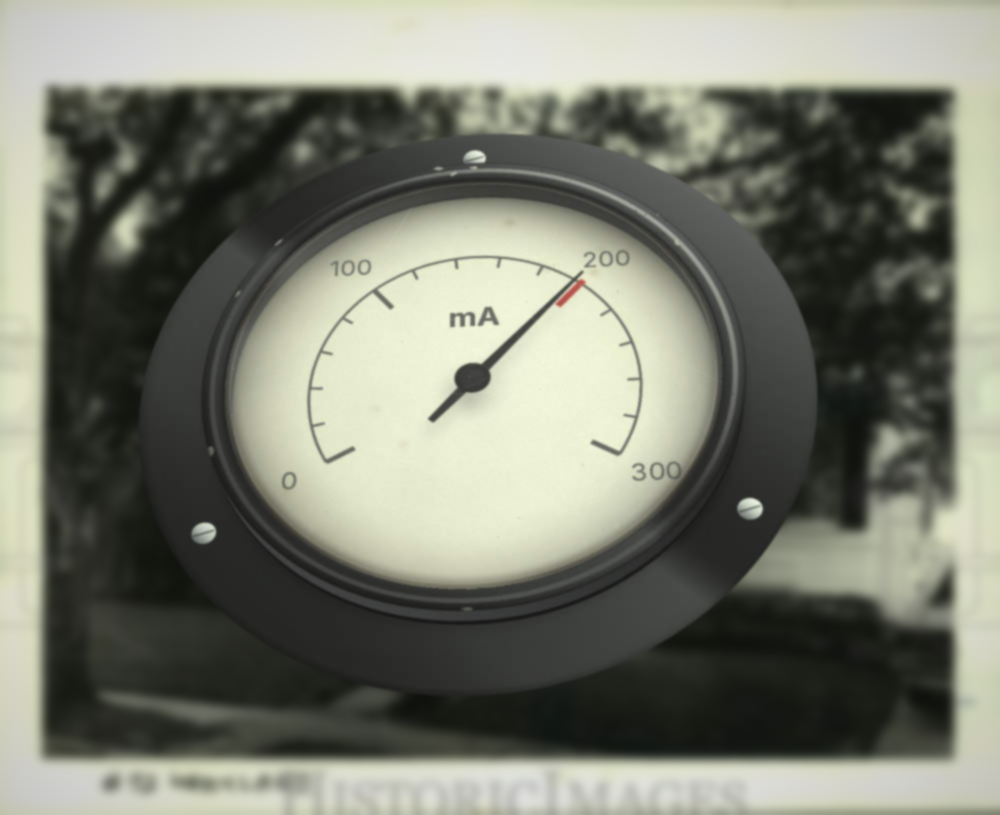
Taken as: 200 mA
